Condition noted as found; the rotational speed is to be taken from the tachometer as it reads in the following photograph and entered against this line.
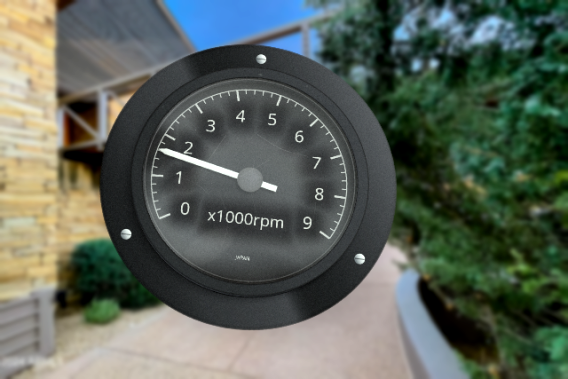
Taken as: 1600 rpm
